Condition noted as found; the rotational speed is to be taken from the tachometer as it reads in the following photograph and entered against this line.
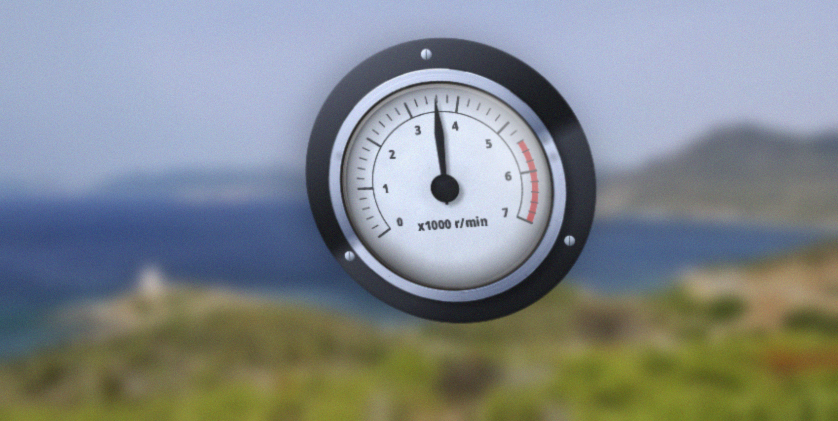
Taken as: 3600 rpm
